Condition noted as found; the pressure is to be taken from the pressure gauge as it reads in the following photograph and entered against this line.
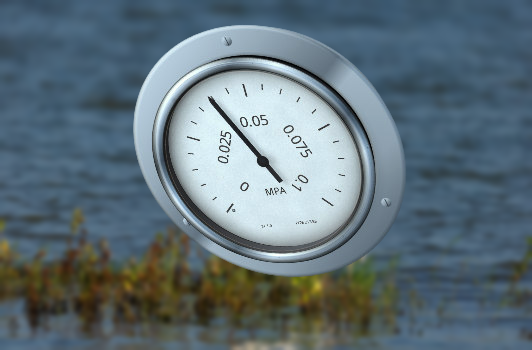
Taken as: 0.04 MPa
